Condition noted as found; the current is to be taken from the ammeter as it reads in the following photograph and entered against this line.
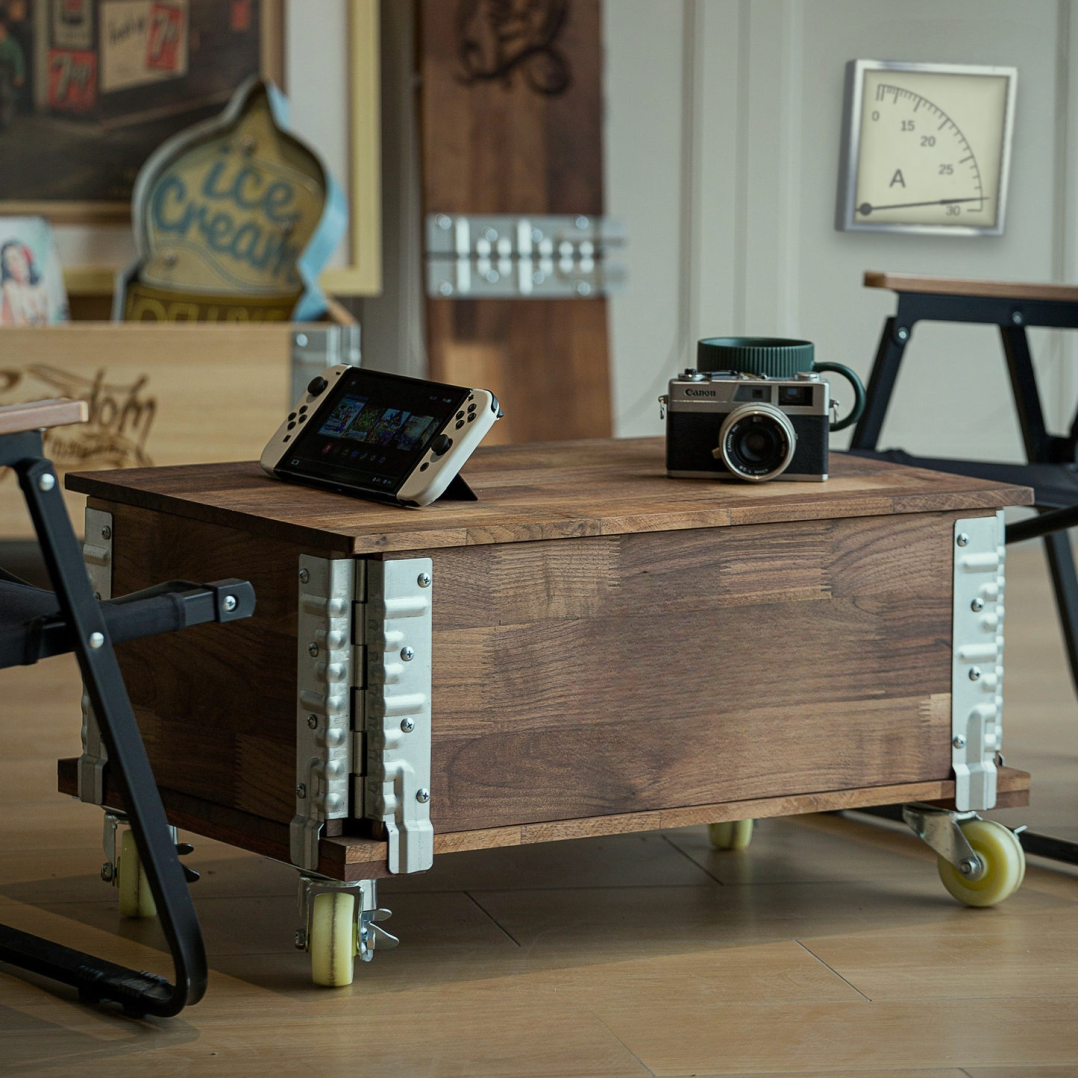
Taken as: 29 A
